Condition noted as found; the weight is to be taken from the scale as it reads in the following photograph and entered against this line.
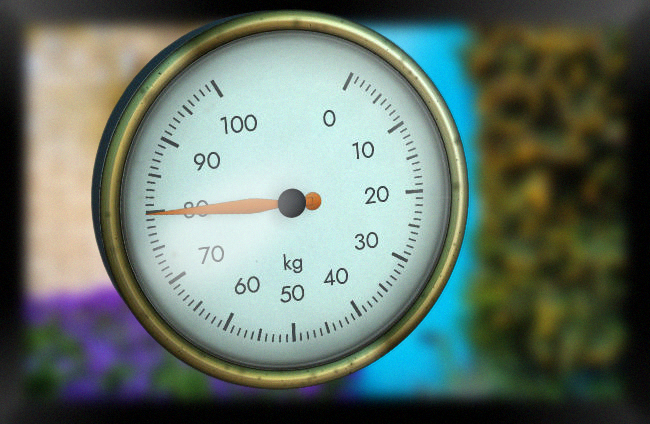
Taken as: 80 kg
